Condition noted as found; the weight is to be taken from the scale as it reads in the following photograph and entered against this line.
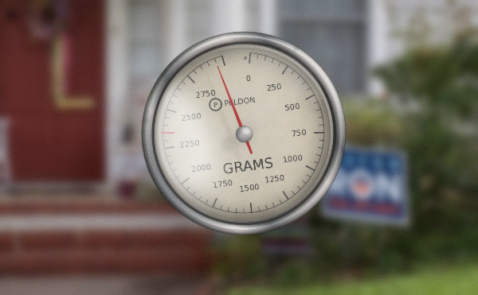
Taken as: 2950 g
